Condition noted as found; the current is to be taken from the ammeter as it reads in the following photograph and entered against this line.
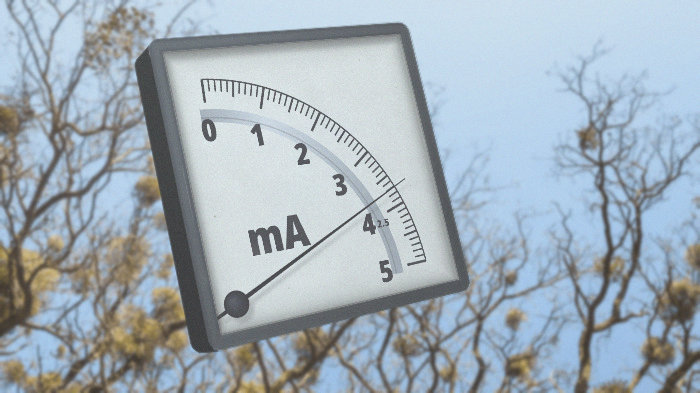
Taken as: 3.7 mA
